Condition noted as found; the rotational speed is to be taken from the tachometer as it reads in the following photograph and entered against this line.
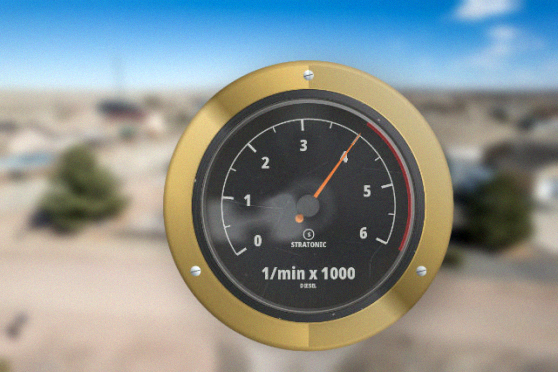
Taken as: 4000 rpm
